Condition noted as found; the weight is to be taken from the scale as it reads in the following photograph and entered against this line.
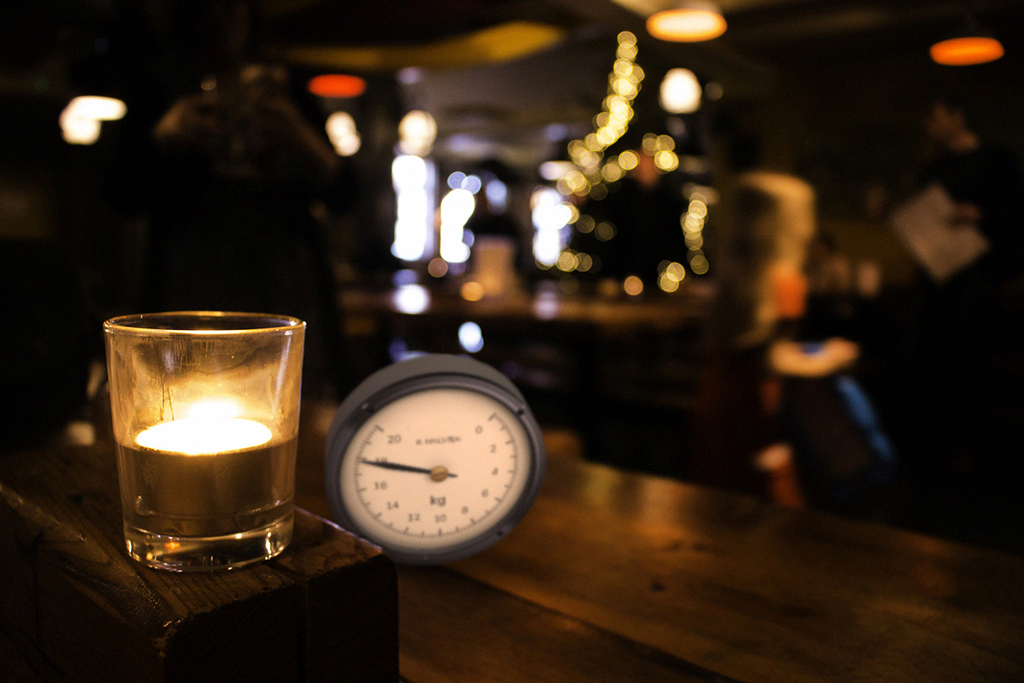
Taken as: 18 kg
